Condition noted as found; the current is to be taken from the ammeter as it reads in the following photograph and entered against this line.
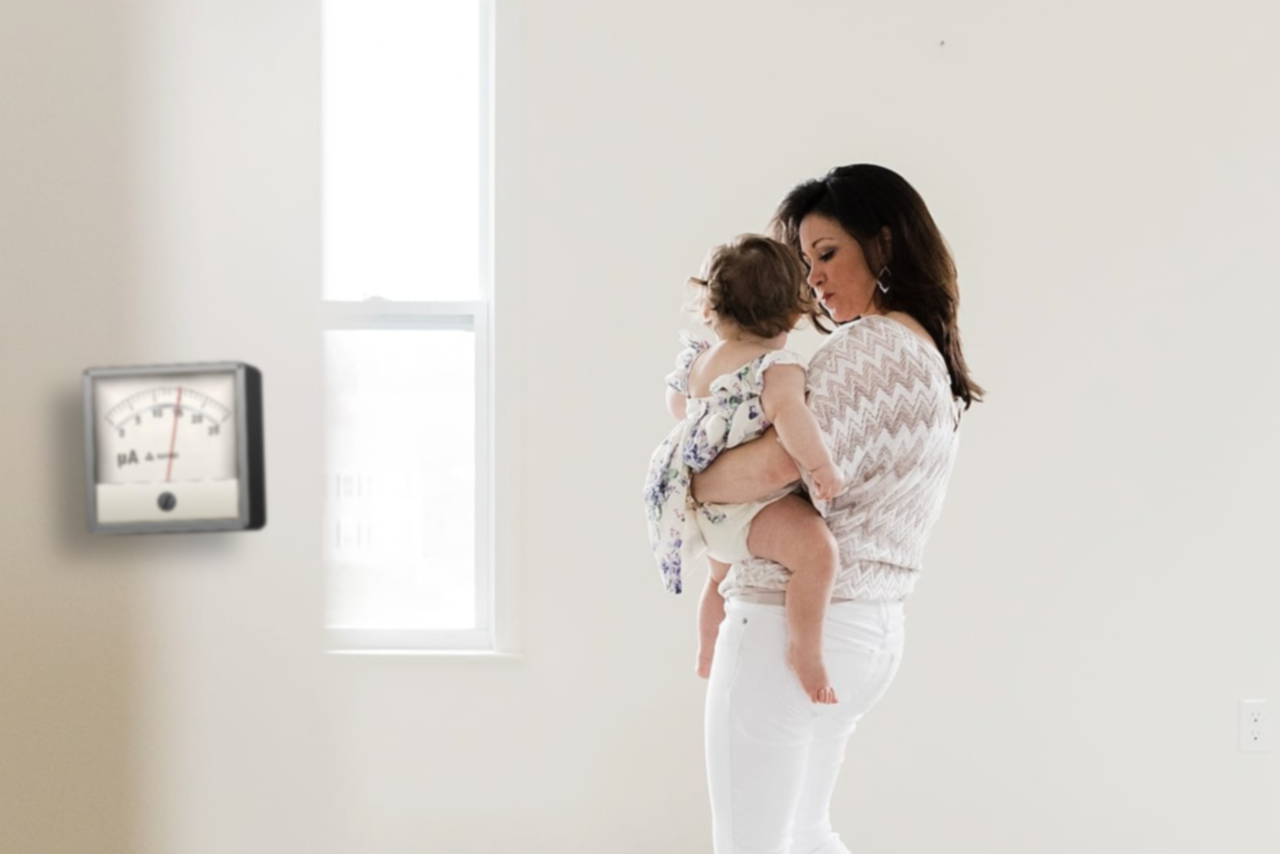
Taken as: 15 µA
